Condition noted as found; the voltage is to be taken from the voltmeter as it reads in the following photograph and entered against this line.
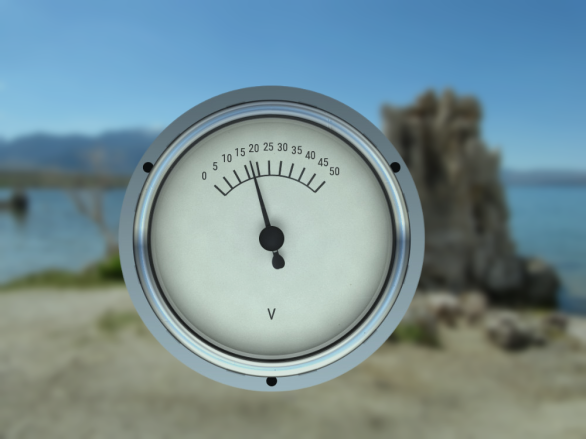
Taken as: 17.5 V
